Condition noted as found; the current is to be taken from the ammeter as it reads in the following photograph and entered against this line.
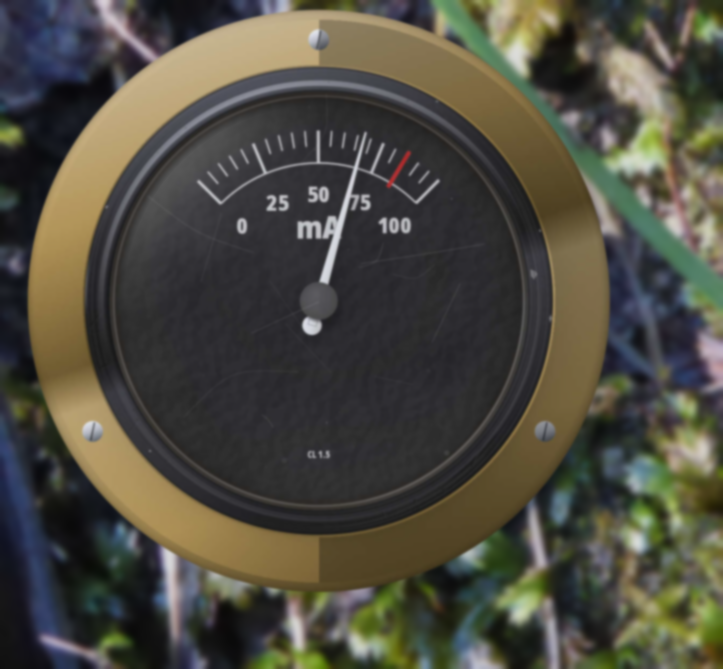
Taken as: 67.5 mA
